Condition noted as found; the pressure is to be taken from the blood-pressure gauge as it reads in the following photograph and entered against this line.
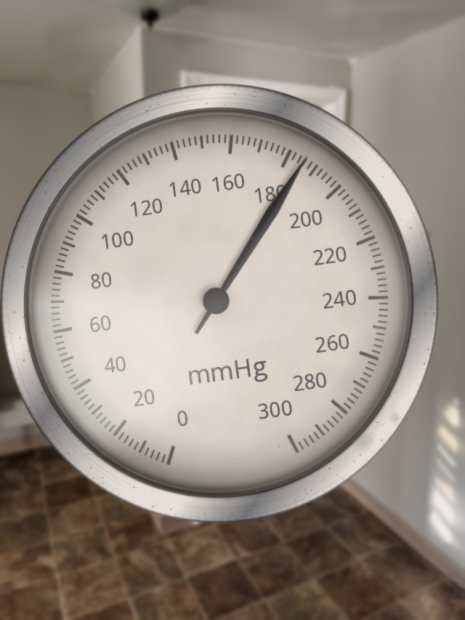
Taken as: 186 mmHg
